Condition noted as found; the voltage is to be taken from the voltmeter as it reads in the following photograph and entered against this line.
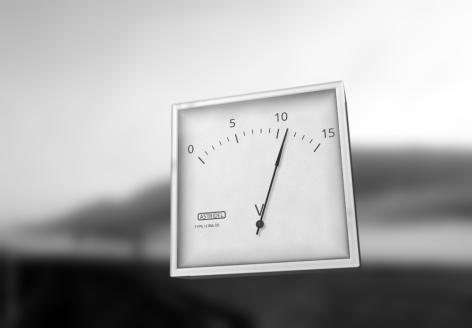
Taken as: 11 V
